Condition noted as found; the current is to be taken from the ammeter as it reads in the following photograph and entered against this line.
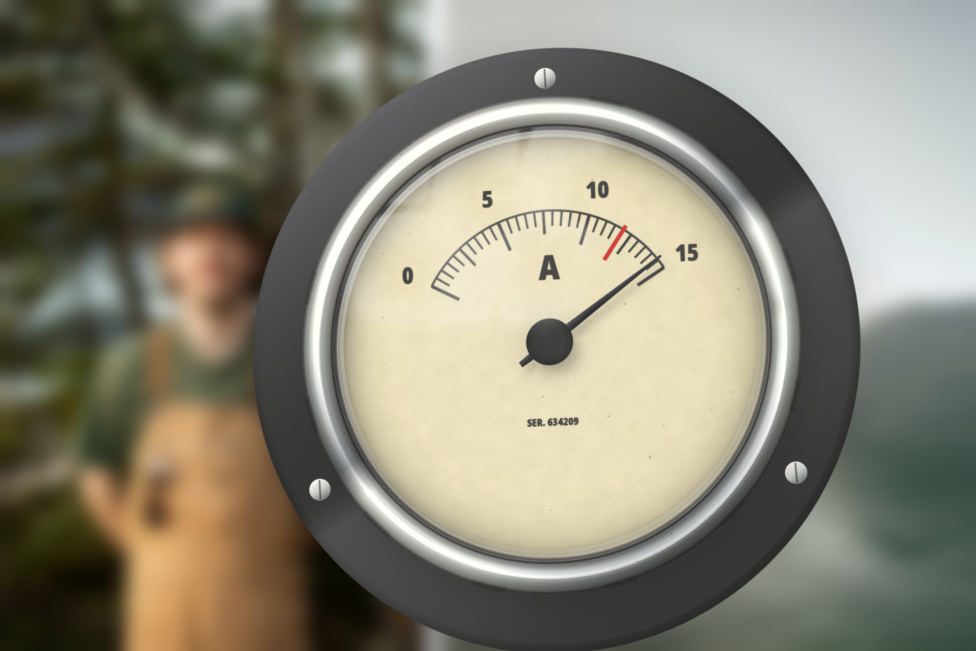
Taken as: 14.5 A
